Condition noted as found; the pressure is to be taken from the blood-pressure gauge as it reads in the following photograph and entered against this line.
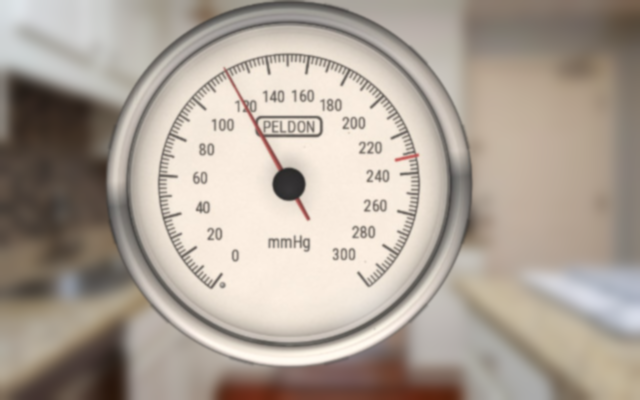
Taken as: 120 mmHg
